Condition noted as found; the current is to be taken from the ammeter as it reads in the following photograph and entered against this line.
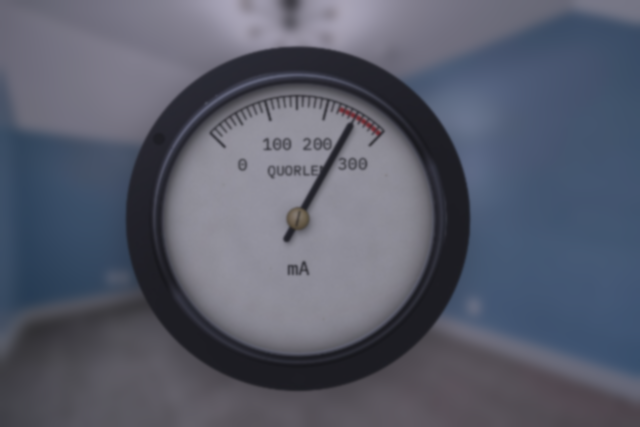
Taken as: 250 mA
